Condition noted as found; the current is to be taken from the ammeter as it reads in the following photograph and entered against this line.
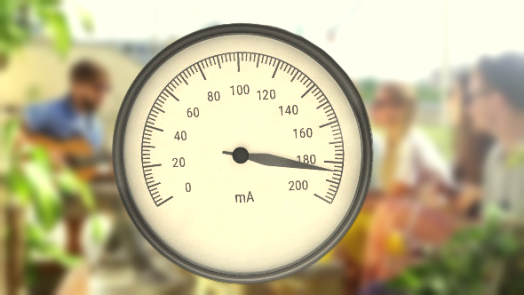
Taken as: 184 mA
